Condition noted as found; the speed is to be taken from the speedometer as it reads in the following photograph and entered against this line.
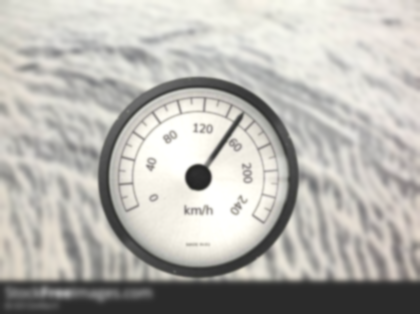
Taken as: 150 km/h
